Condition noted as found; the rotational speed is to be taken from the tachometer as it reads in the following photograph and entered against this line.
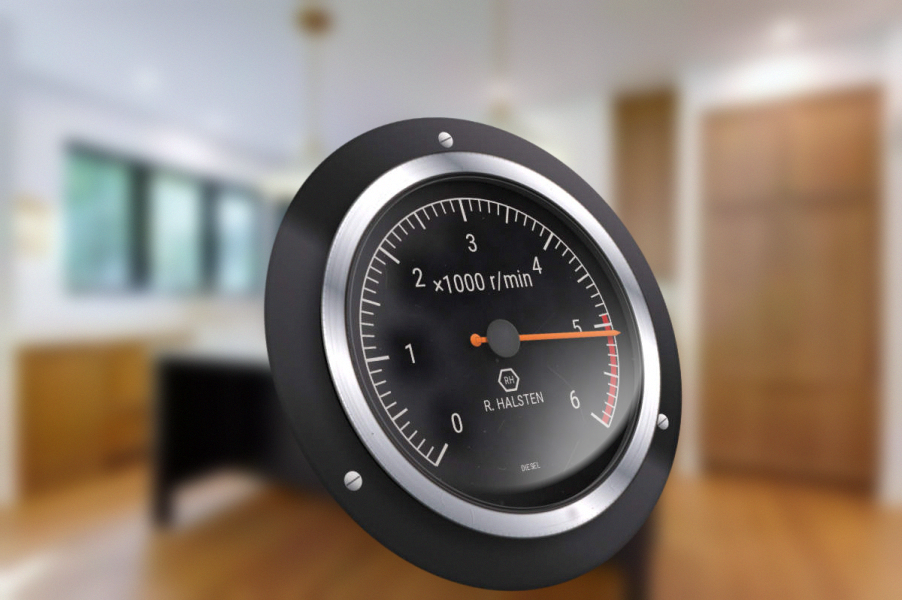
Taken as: 5100 rpm
